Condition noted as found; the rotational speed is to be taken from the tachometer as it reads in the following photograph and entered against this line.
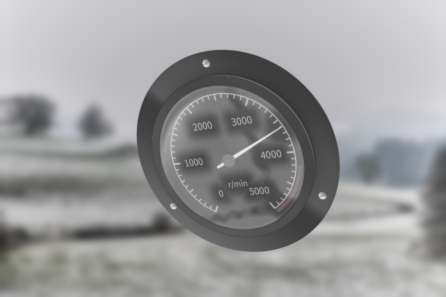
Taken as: 3600 rpm
